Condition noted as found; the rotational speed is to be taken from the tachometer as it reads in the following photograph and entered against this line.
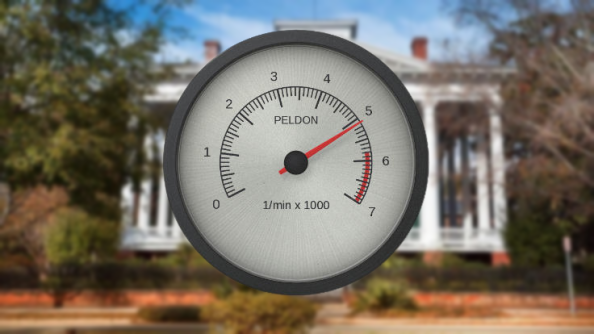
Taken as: 5100 rpm
